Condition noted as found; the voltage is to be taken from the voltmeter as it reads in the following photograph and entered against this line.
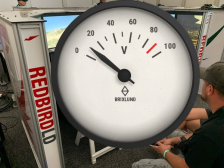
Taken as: 10 V
